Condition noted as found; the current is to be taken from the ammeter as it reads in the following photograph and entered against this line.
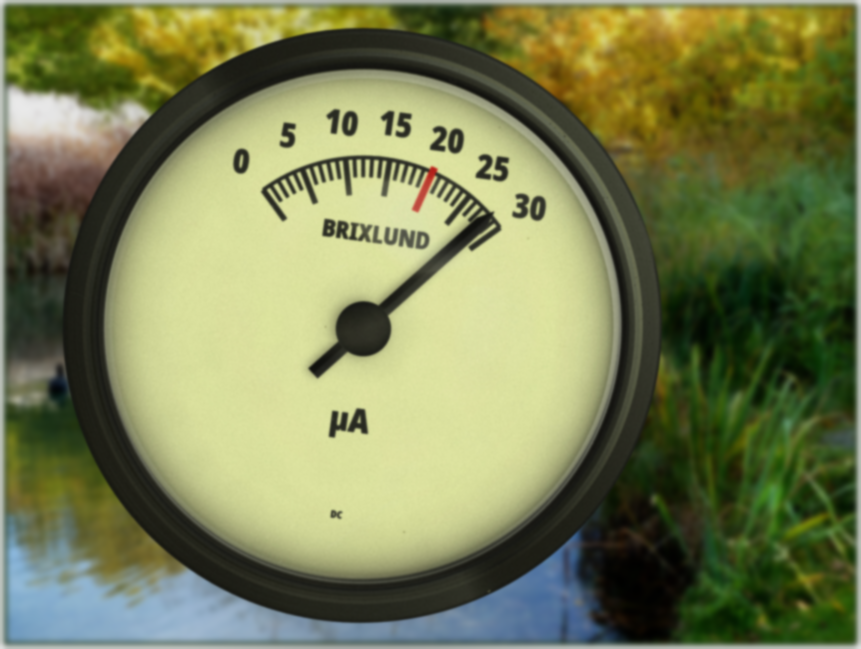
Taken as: 28 µA
